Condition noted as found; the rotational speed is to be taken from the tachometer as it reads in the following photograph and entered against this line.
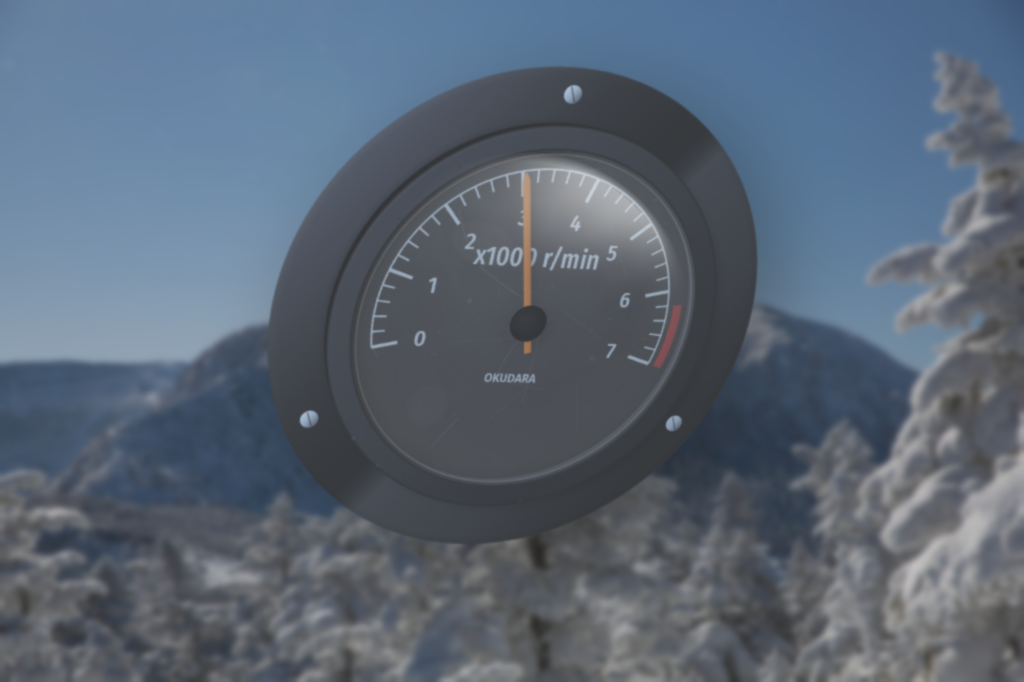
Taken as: 3000 rpm
